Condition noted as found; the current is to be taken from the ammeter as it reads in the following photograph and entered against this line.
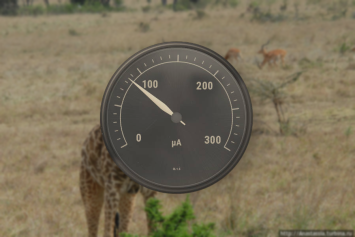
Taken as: 85 µA
